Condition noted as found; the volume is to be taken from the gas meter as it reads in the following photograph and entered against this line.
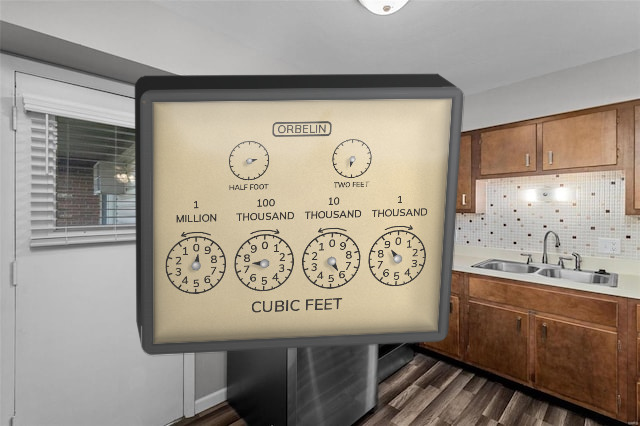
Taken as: 975900 ft³
